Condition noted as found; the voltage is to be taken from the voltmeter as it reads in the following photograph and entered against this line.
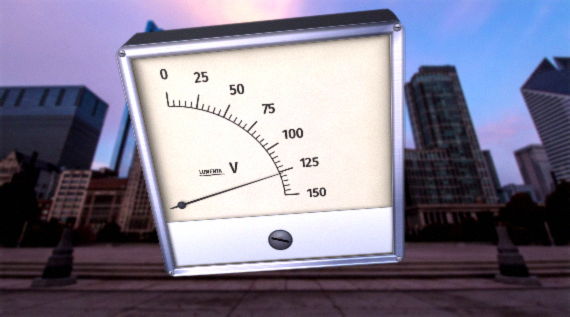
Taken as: 125 V
